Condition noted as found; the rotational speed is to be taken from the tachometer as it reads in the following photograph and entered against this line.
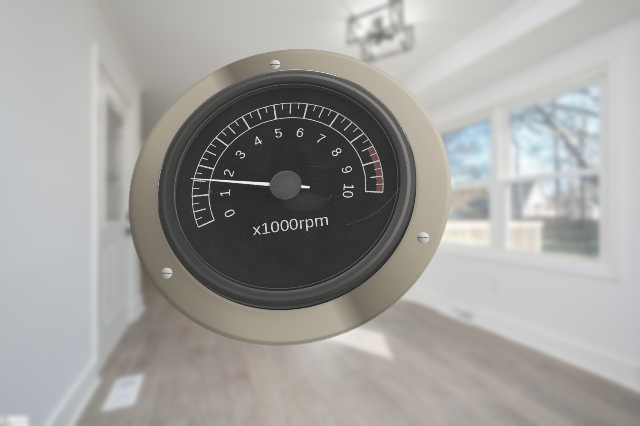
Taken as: 1500 rpm
